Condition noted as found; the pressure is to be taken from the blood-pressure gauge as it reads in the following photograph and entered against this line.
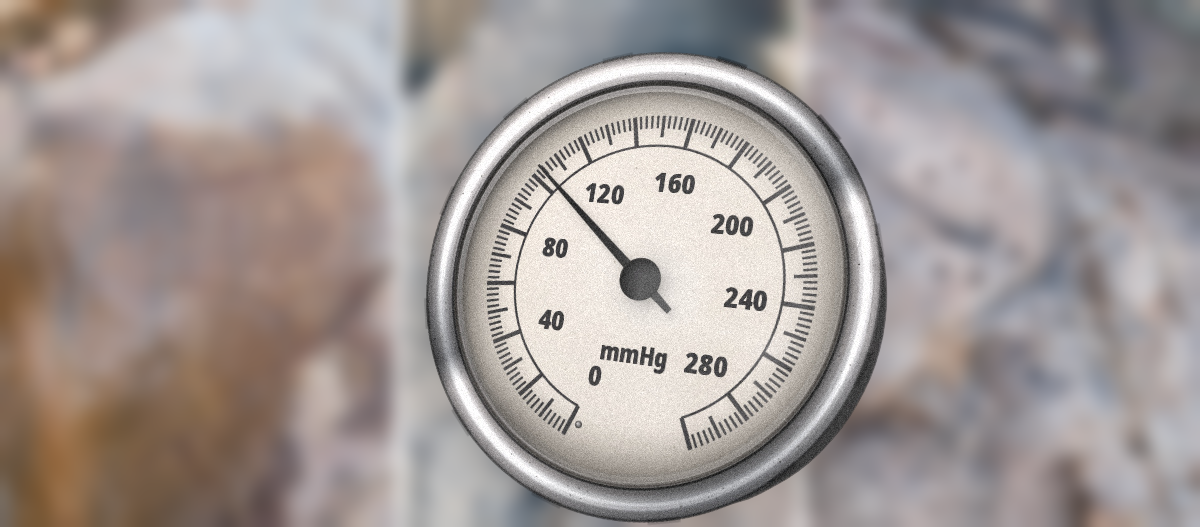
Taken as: 104 mmHg
